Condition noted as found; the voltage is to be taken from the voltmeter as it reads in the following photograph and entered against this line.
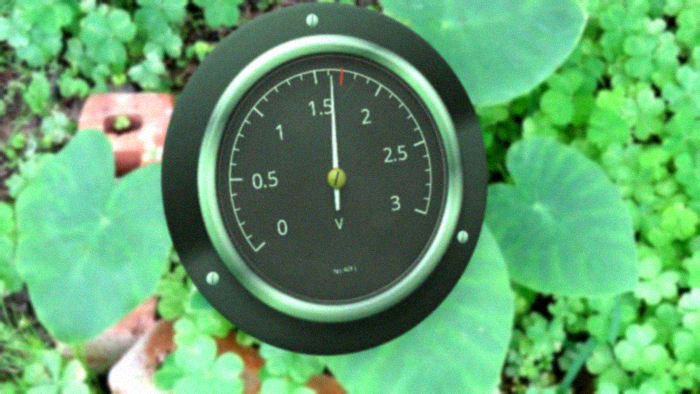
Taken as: 1.6 V
